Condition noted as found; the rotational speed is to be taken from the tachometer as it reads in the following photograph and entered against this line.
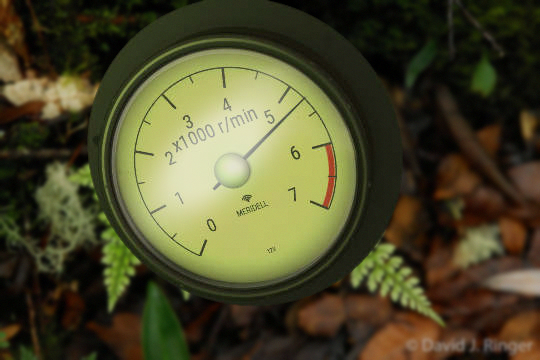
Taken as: 5250 rpm
